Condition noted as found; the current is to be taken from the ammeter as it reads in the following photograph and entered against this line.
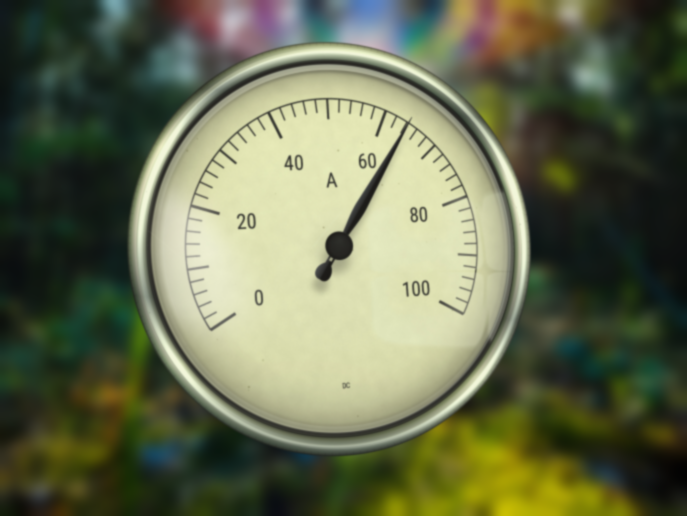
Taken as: 64 A
